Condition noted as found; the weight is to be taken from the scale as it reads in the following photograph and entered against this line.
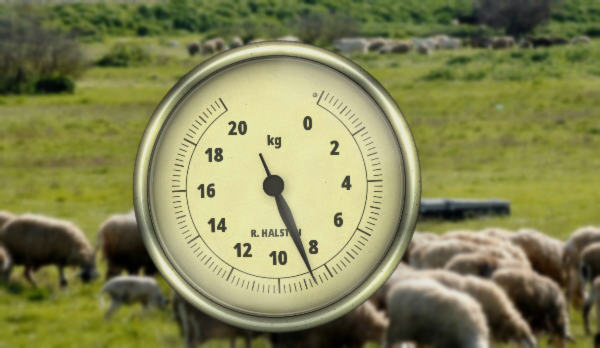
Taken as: 8.6 kg
